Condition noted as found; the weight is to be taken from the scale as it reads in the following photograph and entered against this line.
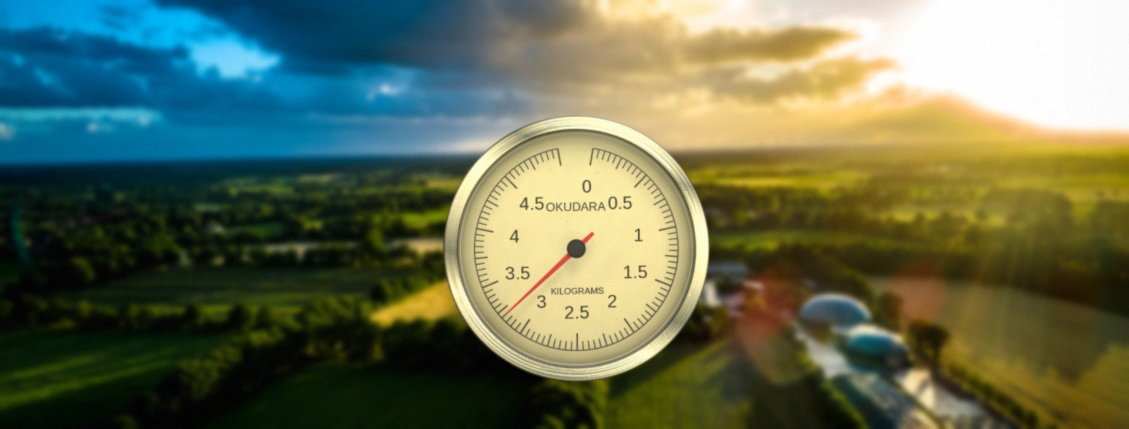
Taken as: 3.2 kg
